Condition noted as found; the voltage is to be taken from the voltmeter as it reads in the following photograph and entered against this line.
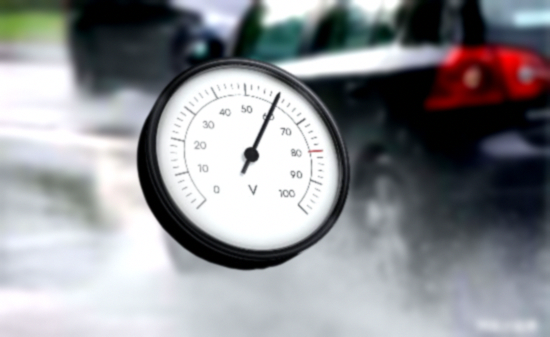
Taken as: 60 V
